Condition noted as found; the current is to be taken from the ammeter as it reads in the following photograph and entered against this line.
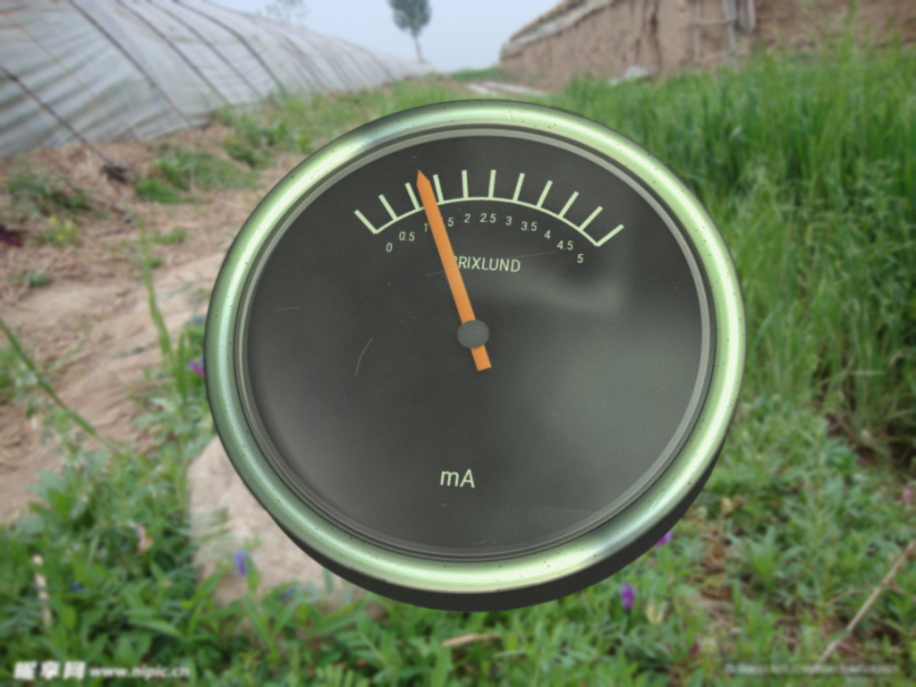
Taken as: 1.25 mA
